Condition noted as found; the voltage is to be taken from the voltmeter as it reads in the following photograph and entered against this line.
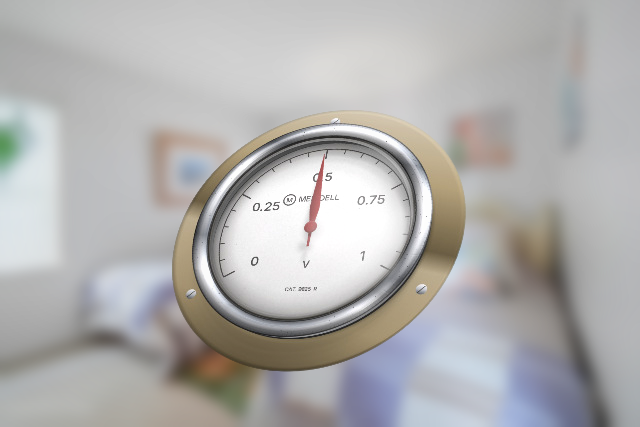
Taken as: 0.5 V
